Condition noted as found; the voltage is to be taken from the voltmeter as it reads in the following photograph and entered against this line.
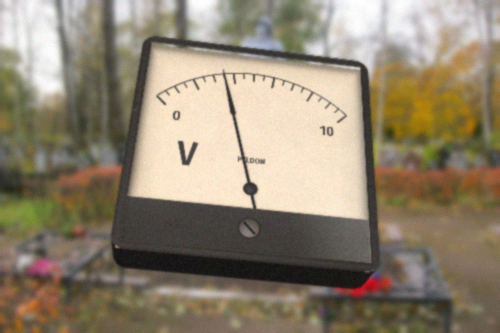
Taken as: 3.5 V
